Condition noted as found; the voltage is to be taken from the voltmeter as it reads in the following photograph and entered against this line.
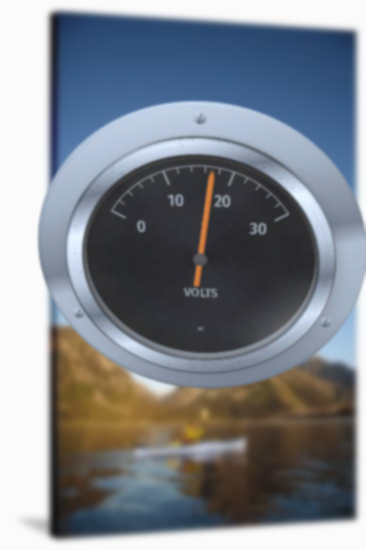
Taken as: 17 V
